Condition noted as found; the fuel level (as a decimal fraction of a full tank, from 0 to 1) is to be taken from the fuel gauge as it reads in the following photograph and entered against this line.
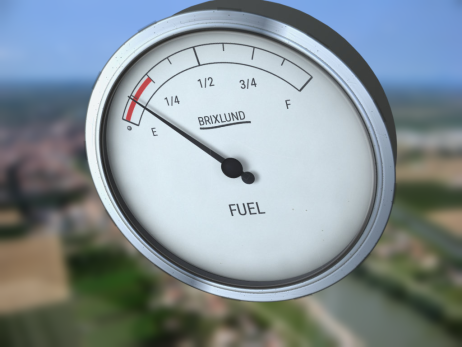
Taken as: 0.125
